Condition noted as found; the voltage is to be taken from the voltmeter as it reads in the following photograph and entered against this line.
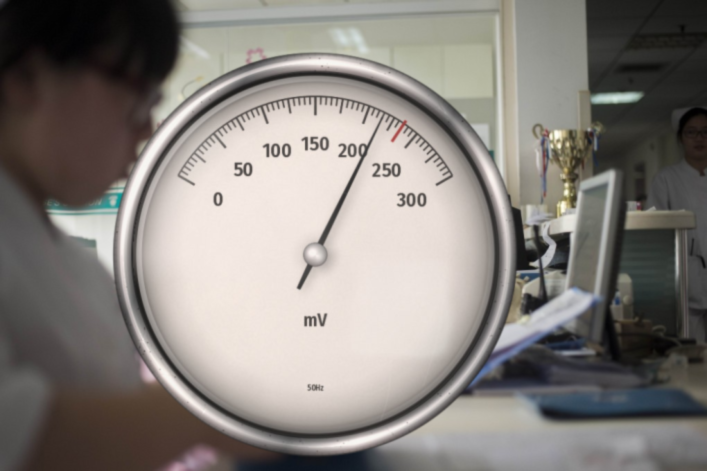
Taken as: 215 mV
